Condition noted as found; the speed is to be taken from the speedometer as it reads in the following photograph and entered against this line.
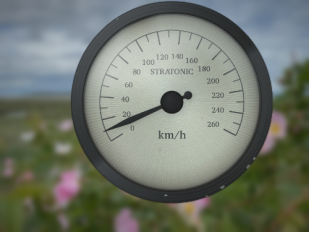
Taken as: 10 km/h
